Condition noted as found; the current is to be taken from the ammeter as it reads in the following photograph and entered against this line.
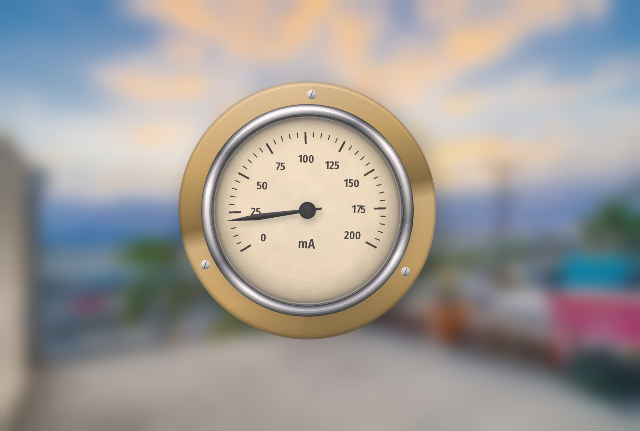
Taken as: 20 mA
